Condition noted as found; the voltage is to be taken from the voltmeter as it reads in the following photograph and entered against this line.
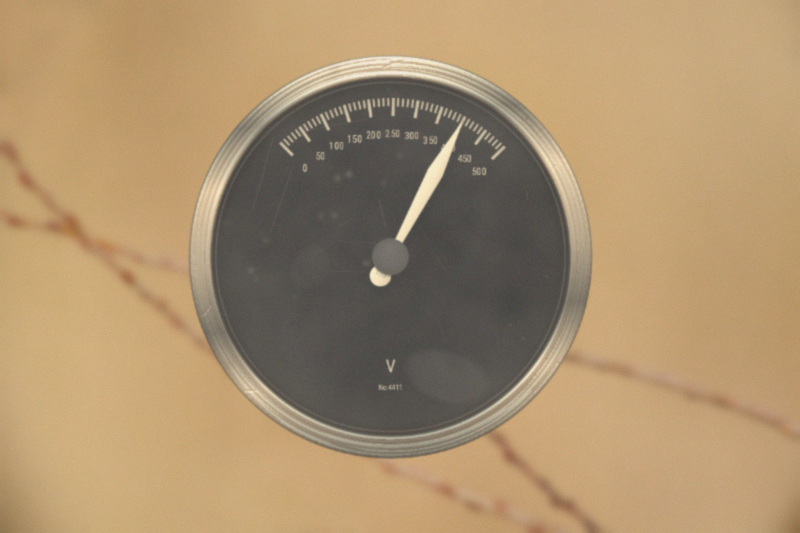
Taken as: 400 V
